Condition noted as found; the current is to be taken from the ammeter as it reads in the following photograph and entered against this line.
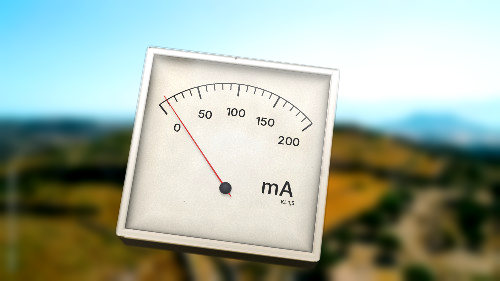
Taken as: 10 mA
